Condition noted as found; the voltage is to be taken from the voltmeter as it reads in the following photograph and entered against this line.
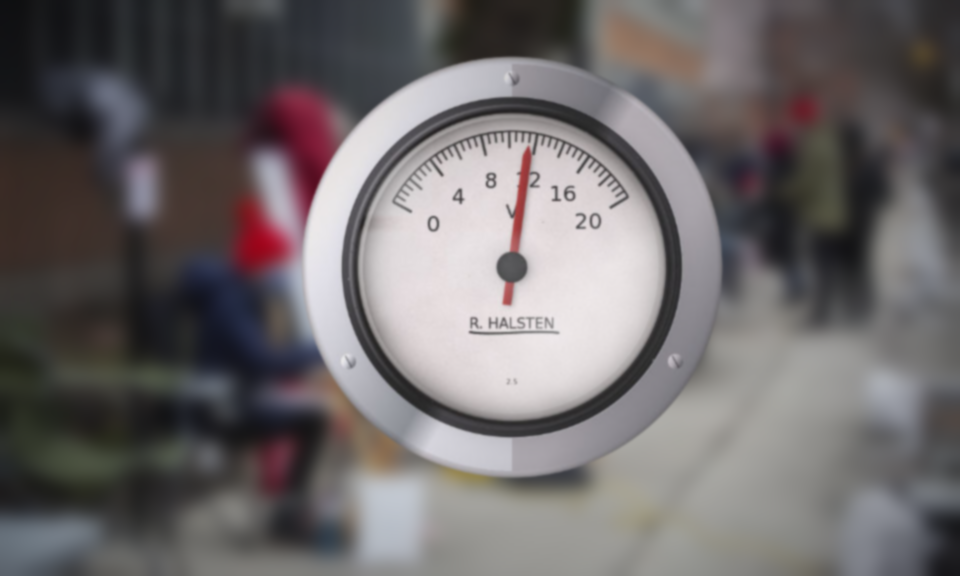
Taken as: 11.5 V
